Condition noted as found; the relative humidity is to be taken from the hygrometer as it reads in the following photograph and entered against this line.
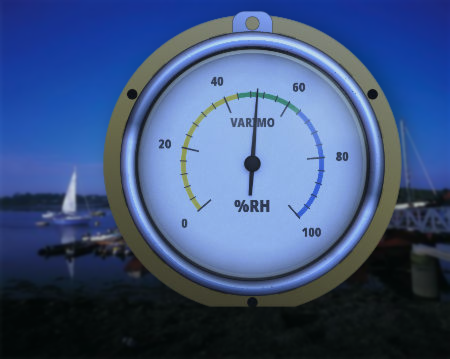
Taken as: 50 %
